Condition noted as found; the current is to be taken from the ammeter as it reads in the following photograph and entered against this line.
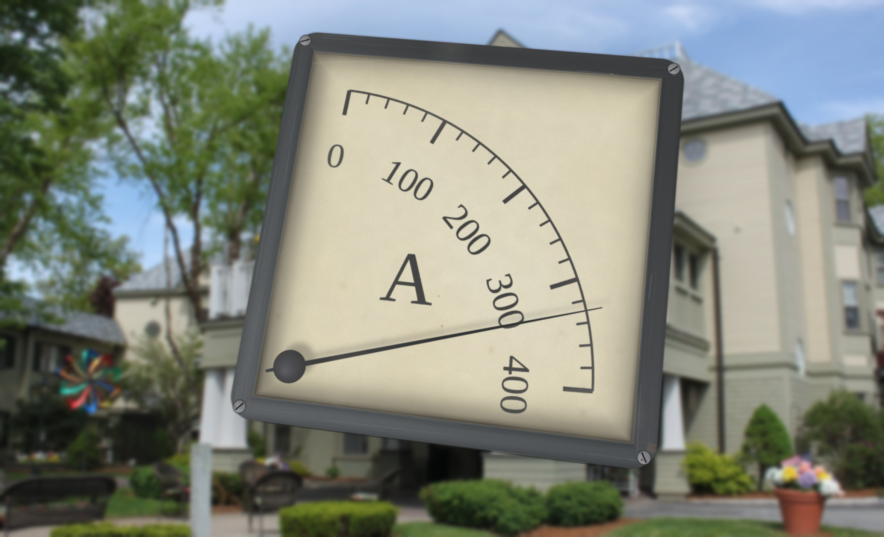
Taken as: 330 A
